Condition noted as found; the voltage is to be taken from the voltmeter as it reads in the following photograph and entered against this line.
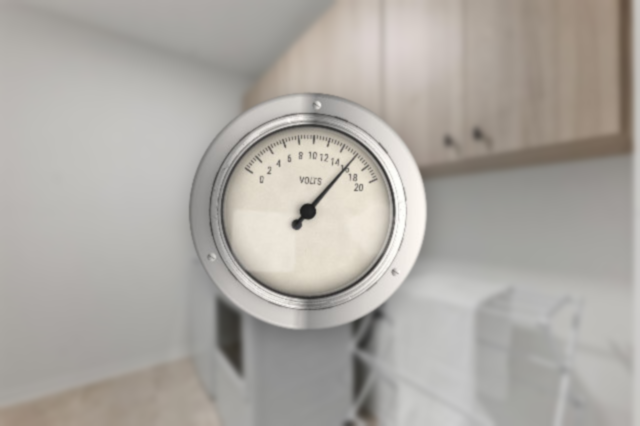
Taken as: 16 V
